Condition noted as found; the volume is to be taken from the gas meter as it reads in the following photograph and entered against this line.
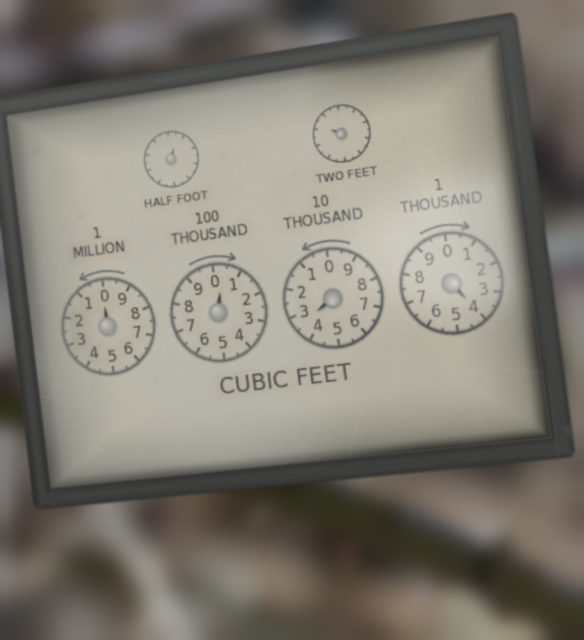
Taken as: 3400 ft³
